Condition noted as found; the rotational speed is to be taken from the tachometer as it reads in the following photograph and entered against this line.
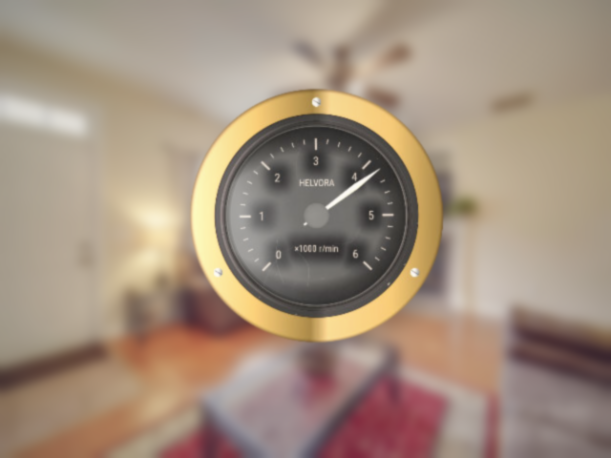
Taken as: 4200 rpm
